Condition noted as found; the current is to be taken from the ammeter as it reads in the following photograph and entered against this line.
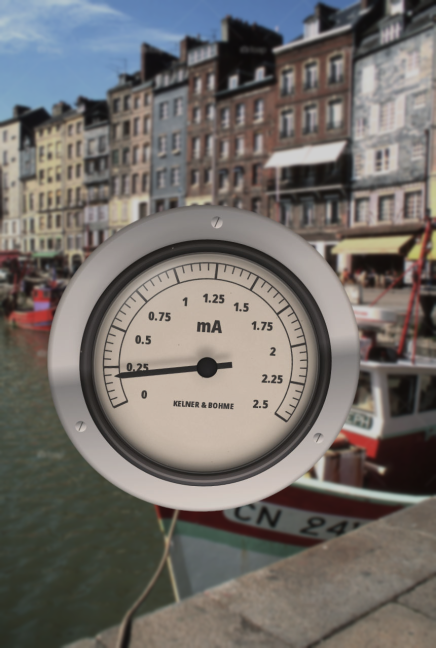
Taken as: 0.2 mA
